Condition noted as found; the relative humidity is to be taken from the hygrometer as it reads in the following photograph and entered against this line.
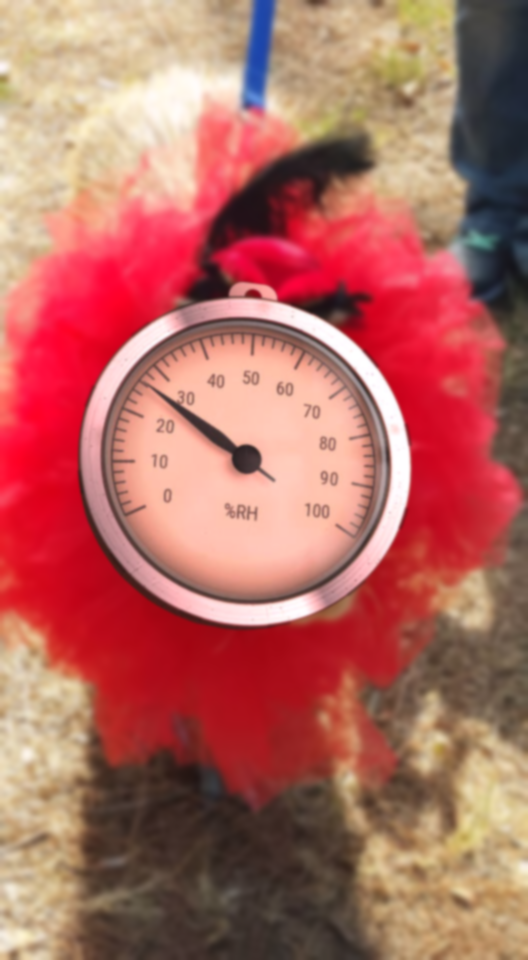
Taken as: 26 %
